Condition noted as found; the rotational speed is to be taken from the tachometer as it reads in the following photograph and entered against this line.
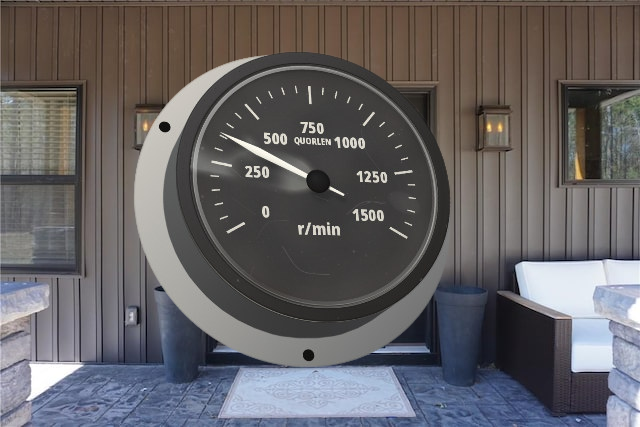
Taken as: 350 rpm
